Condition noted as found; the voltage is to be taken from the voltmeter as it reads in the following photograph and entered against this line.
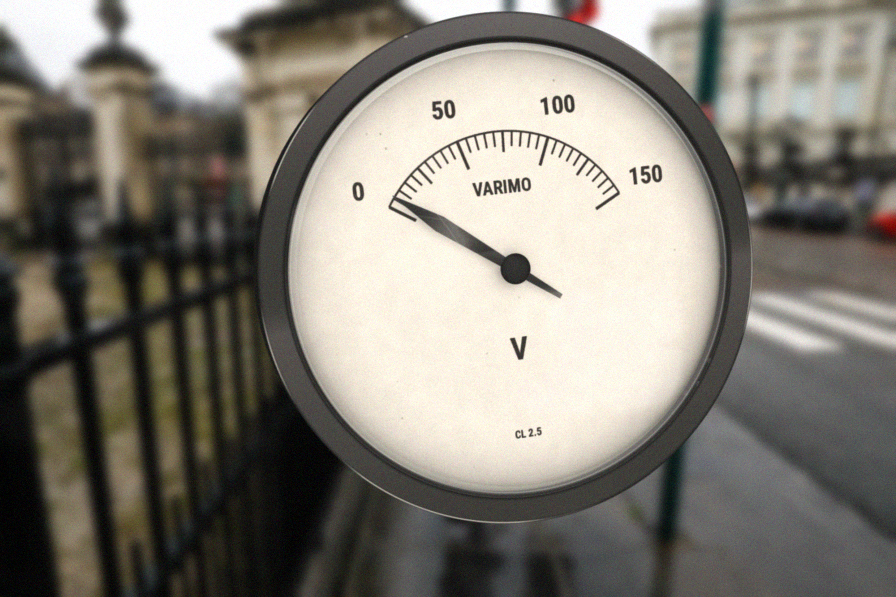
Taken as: 5 V
